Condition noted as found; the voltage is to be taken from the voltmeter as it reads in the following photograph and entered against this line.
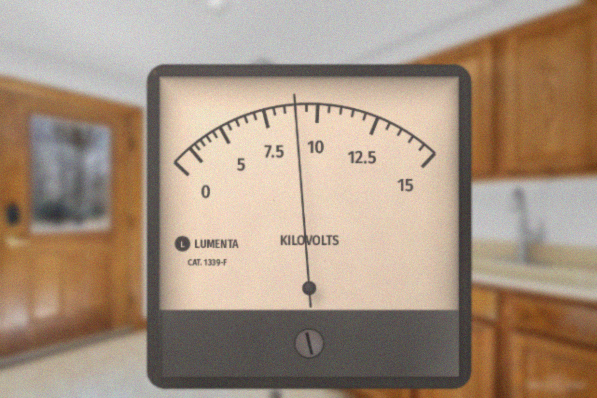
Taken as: 9 kV
